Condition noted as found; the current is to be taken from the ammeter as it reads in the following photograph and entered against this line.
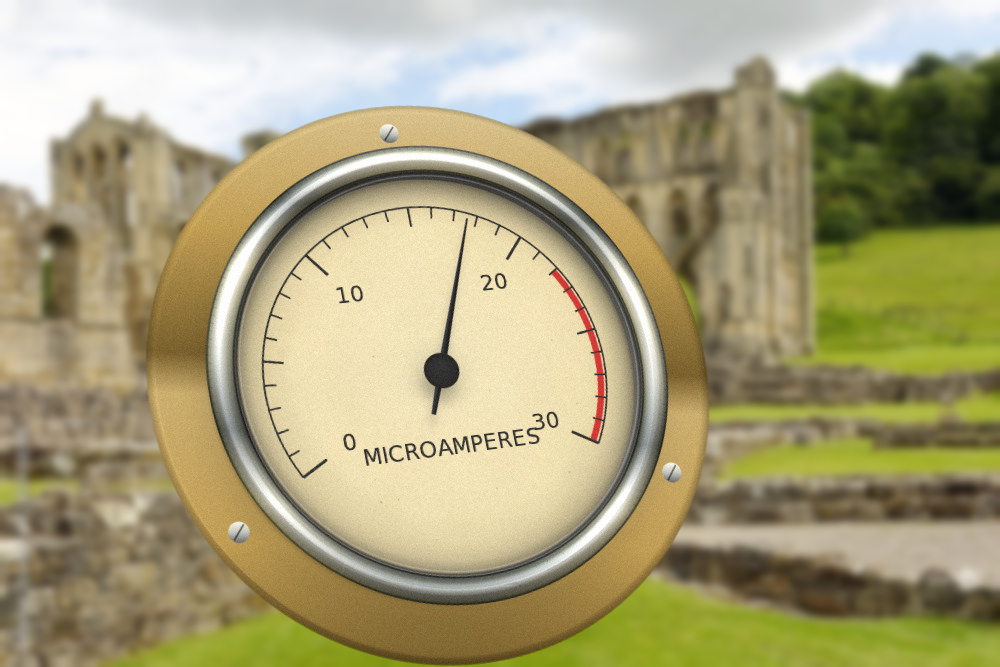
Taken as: 17.5 µA
